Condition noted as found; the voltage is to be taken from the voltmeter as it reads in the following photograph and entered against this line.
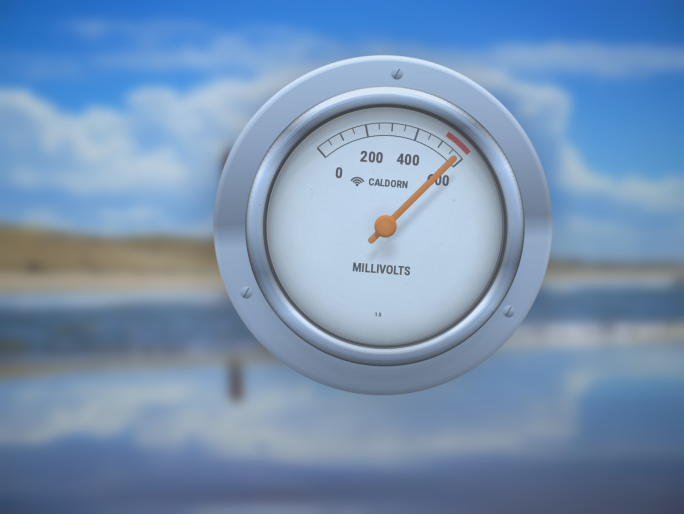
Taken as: 575 mV
